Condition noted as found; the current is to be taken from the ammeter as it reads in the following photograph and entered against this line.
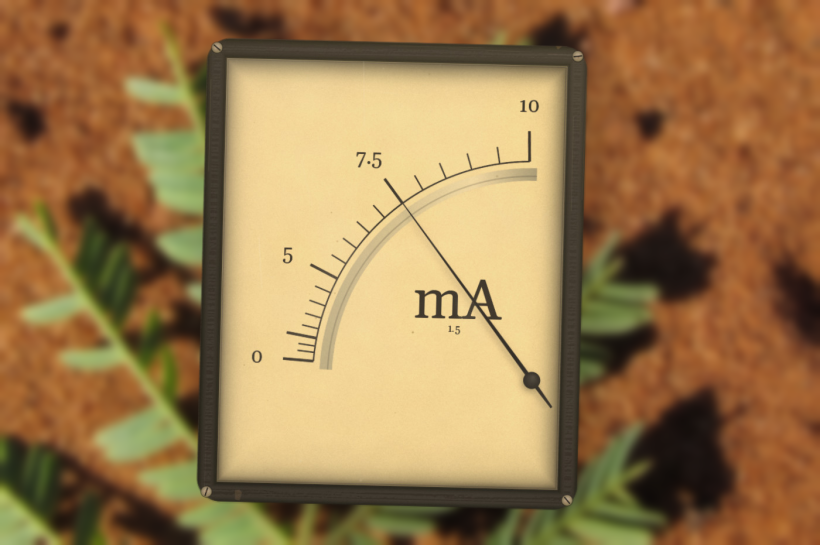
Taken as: 7.5 mA
